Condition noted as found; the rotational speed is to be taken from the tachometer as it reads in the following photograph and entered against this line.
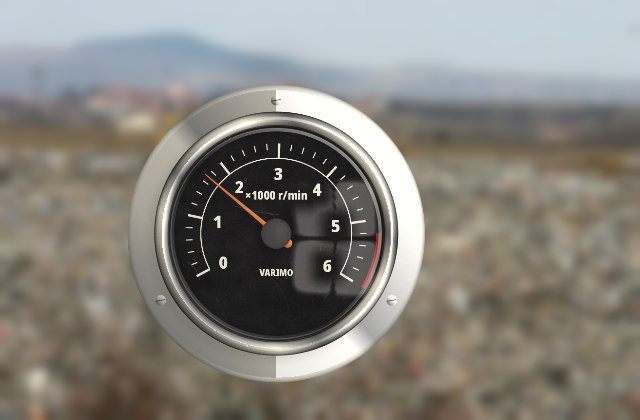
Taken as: 1700 rpm
